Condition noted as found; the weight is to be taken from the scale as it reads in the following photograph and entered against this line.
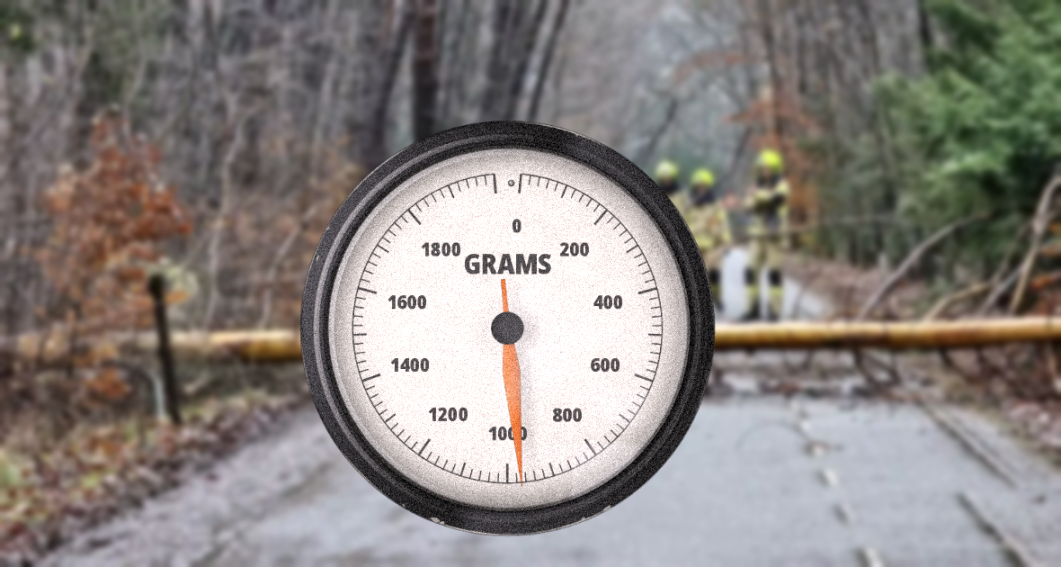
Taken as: 970 g
